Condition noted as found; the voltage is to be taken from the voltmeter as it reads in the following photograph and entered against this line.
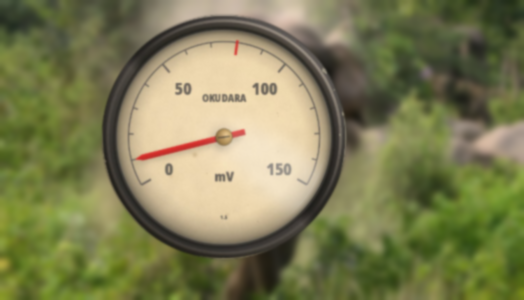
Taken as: 10 mV
